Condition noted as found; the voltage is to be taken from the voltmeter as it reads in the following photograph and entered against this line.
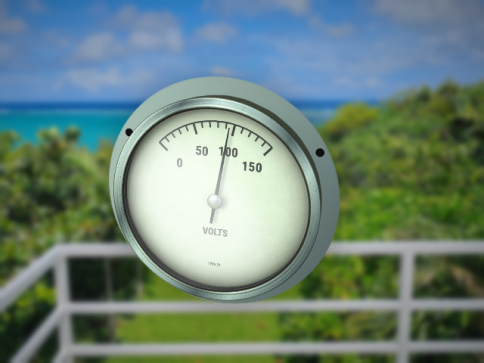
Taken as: 95 V
